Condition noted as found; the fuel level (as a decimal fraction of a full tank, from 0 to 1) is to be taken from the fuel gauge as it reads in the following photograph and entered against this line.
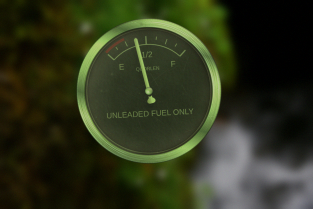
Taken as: 0.375
